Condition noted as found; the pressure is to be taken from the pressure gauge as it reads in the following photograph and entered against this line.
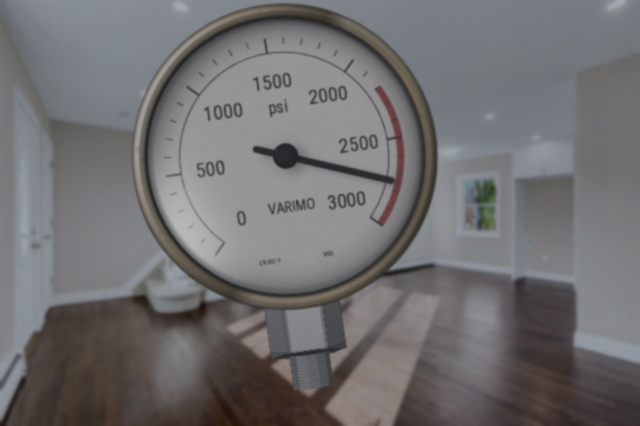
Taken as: 2750 psi
